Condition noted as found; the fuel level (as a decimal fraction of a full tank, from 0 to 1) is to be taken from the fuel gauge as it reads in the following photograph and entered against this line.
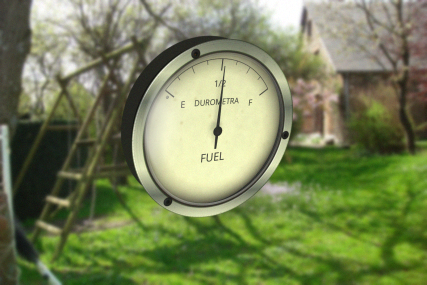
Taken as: 0.5
